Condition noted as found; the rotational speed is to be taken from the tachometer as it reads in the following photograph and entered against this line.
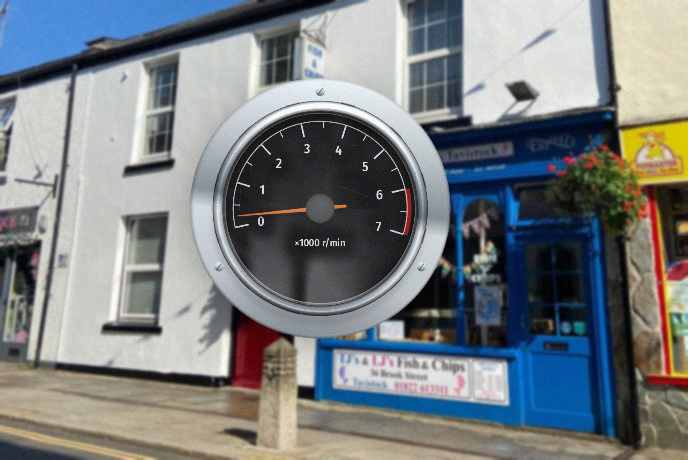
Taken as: 250 rpm
